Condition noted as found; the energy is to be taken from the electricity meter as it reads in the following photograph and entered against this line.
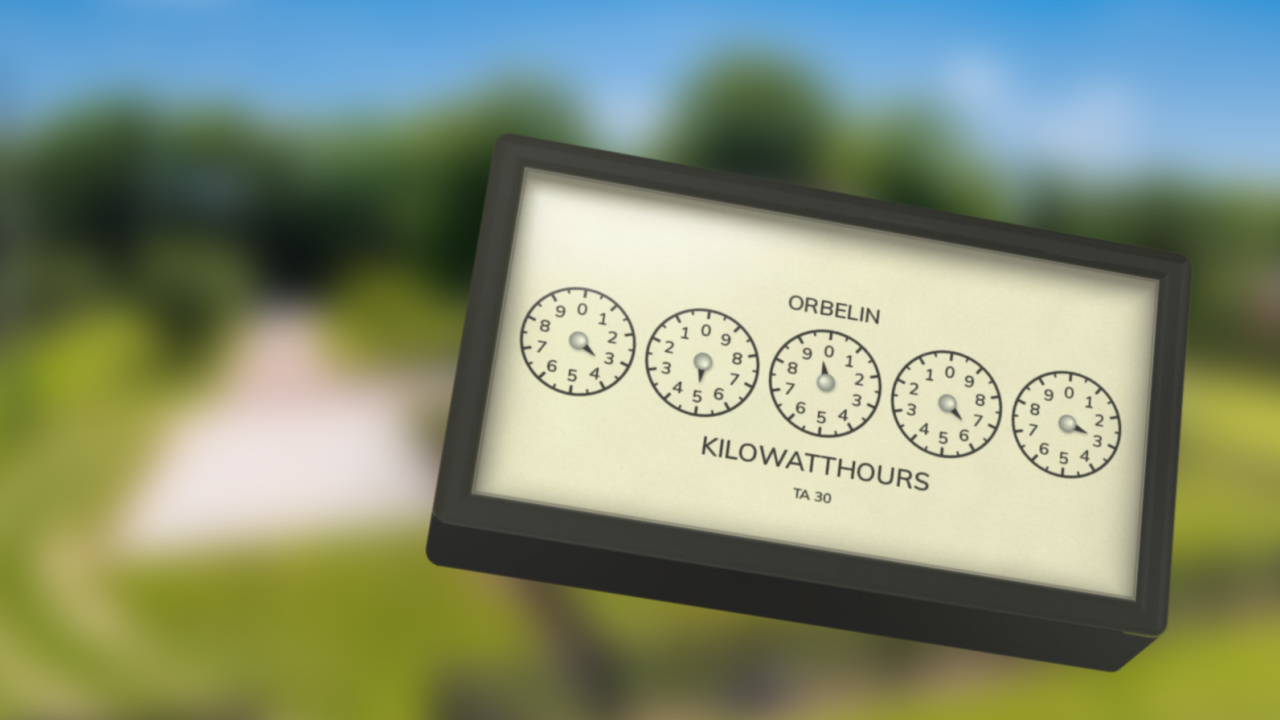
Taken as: 34963 kWh
